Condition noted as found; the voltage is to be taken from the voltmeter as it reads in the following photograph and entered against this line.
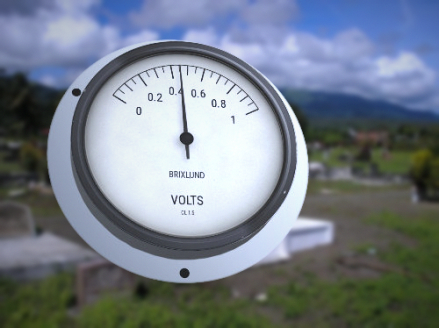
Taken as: 0.45 V
